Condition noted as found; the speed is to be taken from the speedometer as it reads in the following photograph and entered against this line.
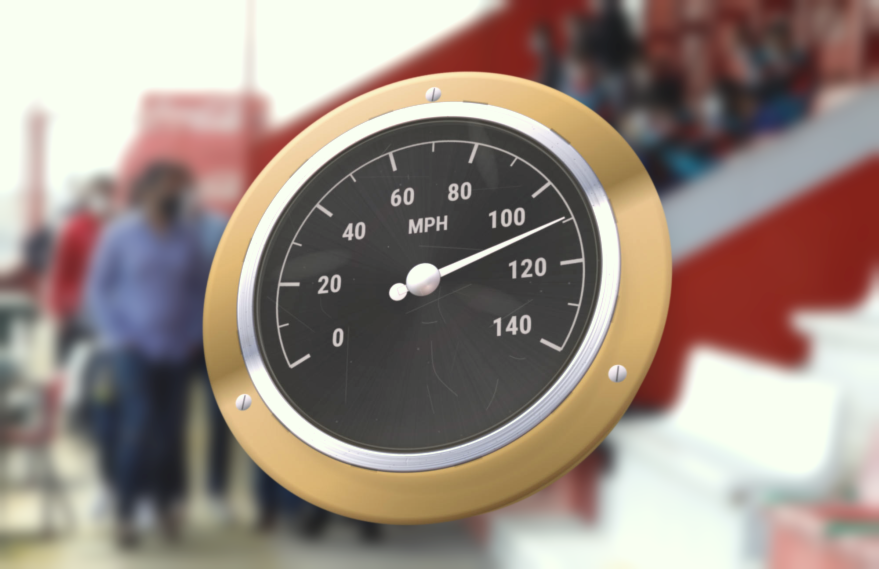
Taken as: 110 mph
